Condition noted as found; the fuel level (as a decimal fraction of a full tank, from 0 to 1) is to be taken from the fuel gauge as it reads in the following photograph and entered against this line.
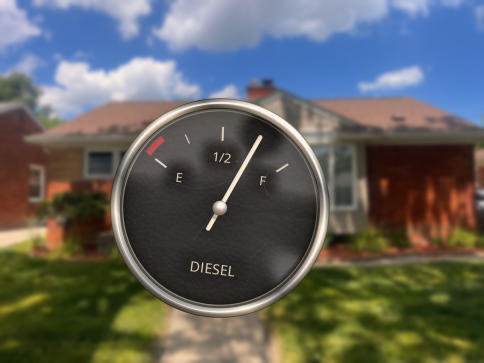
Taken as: 0.75
